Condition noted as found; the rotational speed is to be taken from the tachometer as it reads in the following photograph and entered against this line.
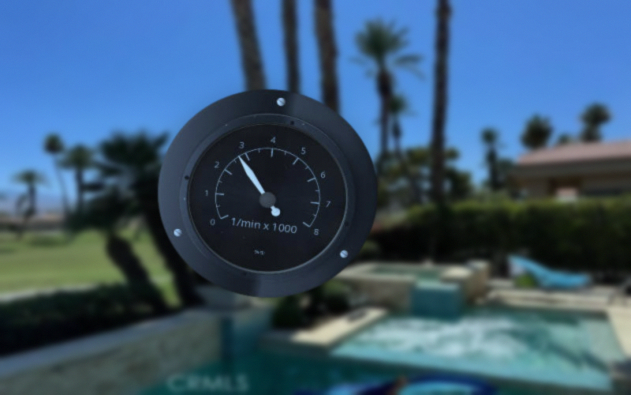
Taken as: 2750 rpm
